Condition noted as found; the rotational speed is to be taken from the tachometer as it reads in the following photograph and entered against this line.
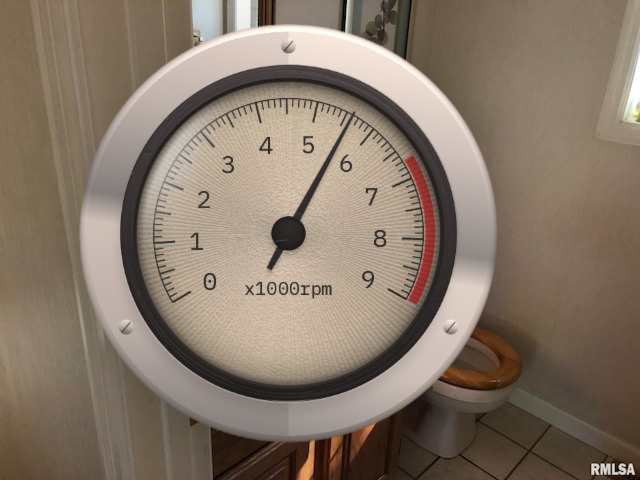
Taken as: 5600 rpm
